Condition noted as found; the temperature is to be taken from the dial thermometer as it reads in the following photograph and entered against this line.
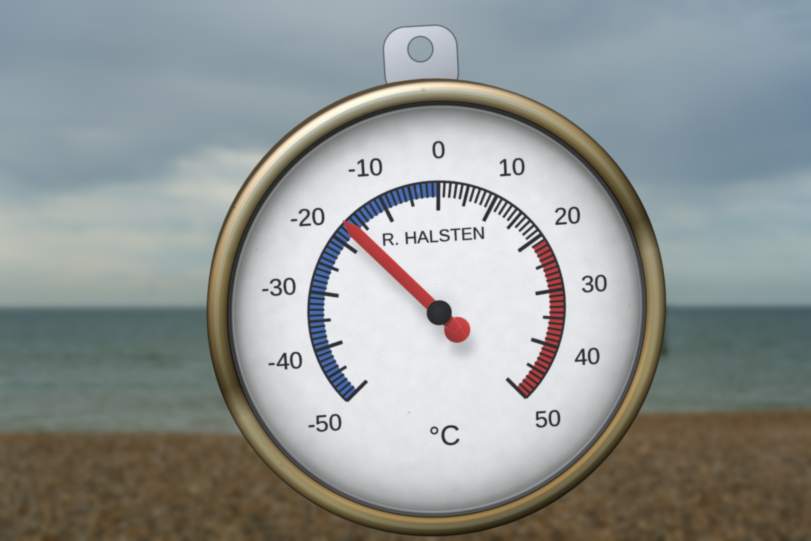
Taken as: -17 °C
